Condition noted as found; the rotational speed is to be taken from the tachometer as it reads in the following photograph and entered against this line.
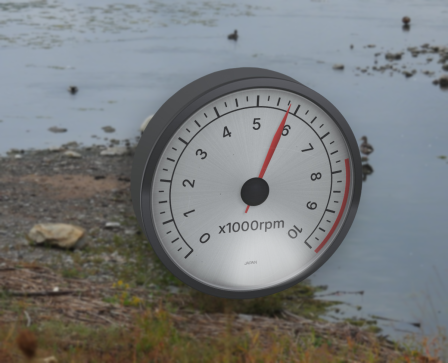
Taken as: 5750 rpm
